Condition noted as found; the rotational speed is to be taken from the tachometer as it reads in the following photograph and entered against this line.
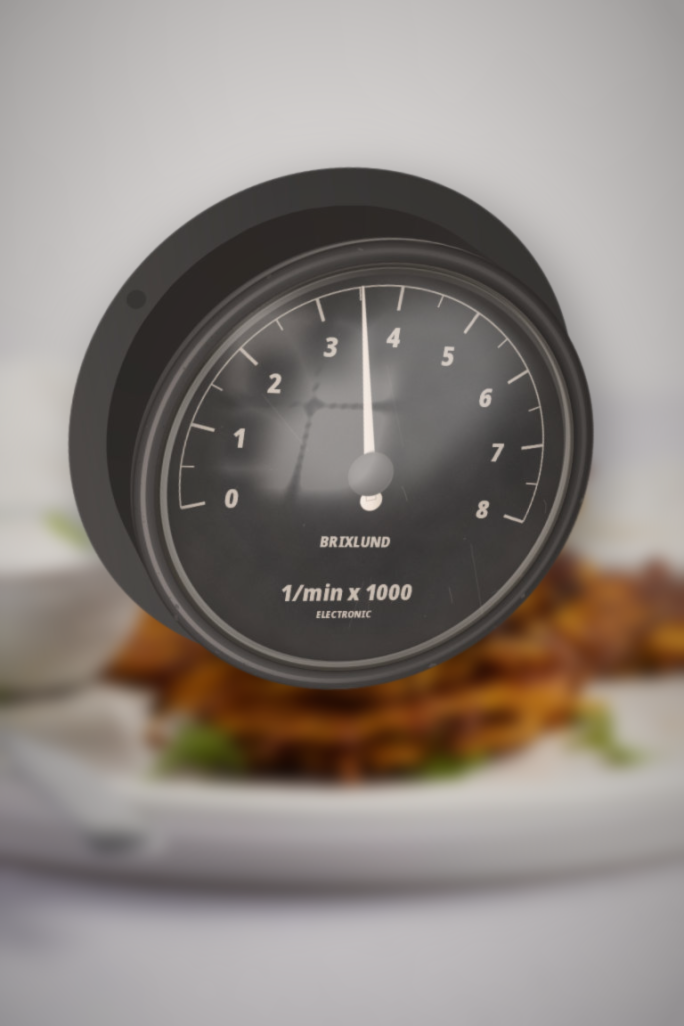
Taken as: 3500 rpm
